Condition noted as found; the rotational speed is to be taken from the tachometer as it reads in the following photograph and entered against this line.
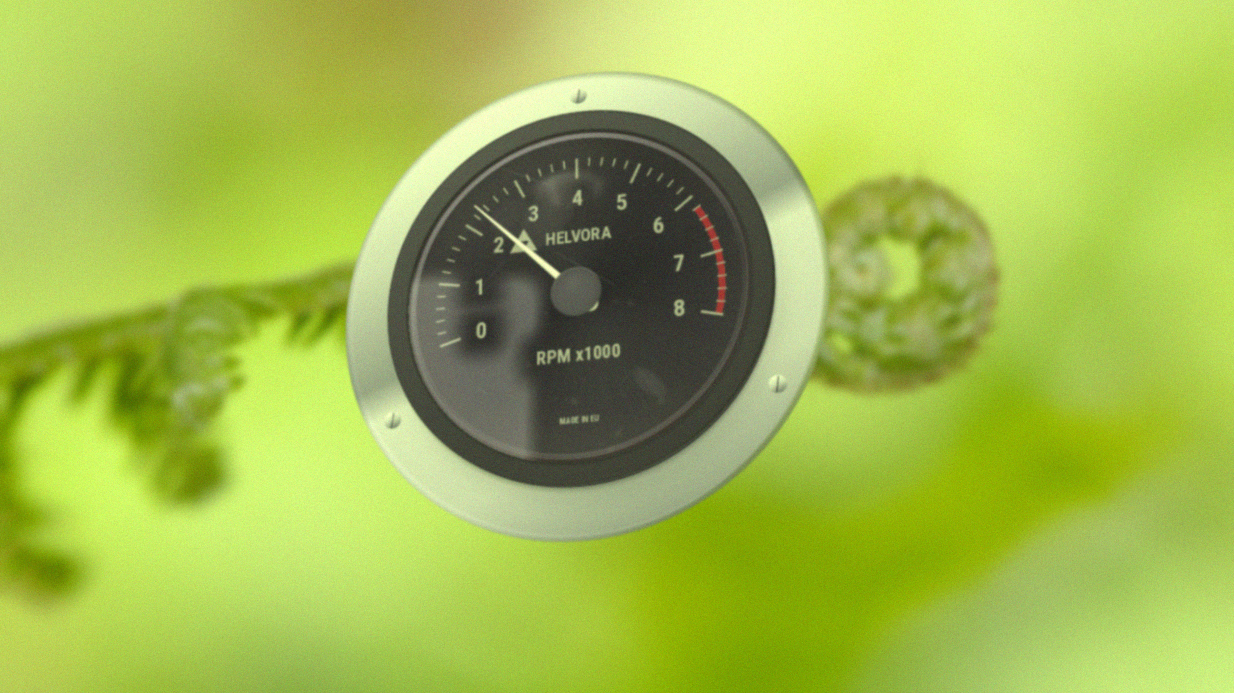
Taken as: 2300 rpm
